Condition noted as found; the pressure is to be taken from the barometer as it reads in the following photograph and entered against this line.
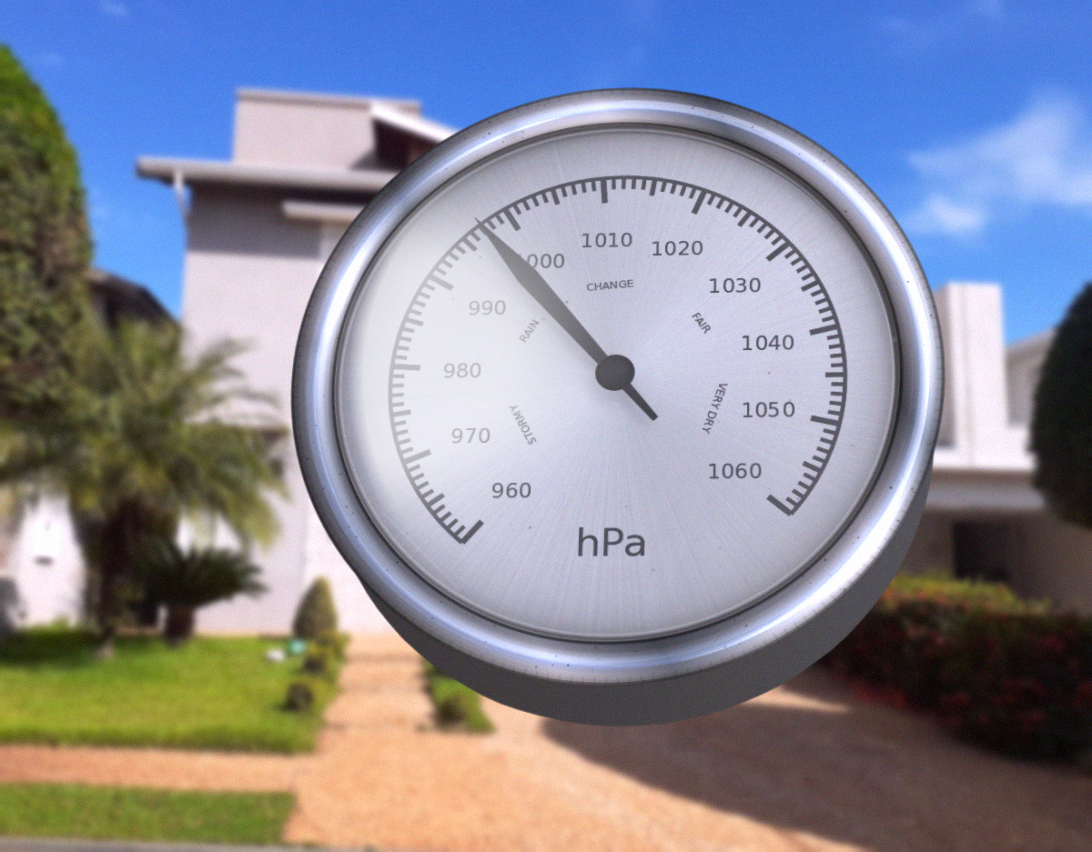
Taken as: 997 hPa
